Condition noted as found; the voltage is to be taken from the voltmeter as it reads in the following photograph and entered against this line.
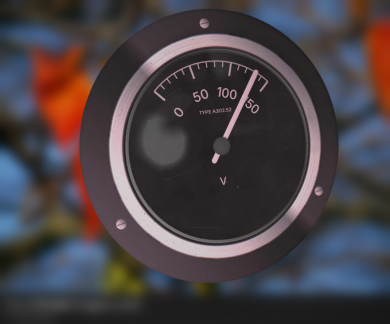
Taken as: 130 V
